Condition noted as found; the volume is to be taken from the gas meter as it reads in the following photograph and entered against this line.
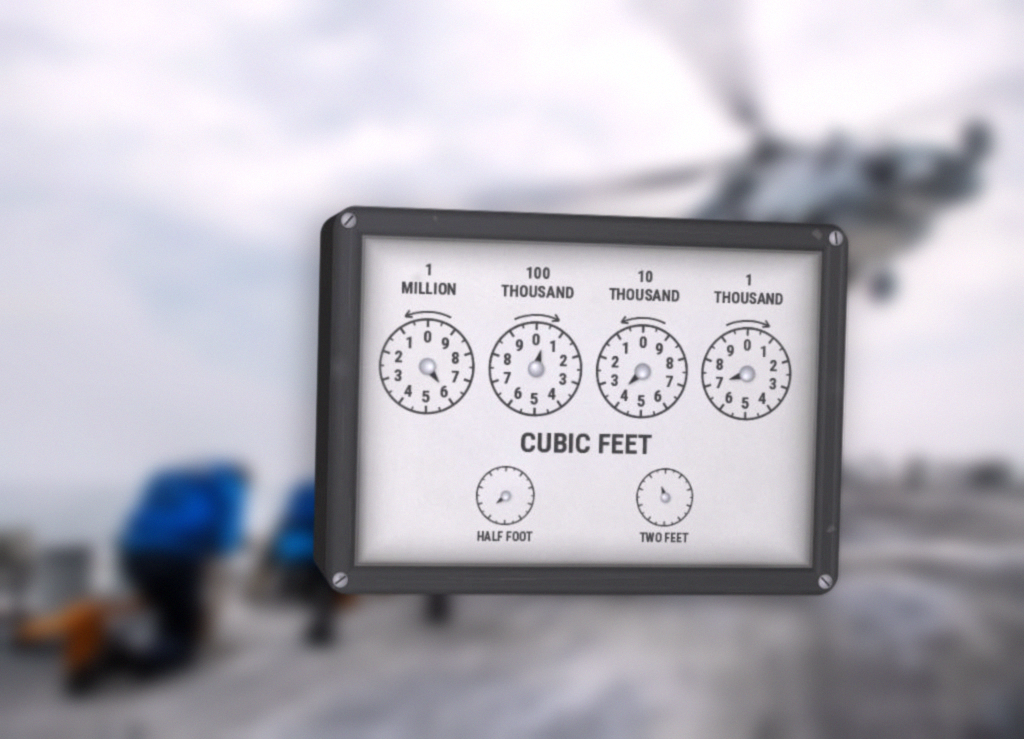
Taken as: 603700 ft³
